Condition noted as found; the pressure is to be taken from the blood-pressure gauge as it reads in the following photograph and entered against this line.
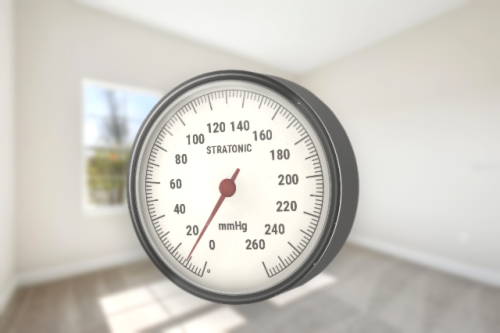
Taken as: 10 mmHg
